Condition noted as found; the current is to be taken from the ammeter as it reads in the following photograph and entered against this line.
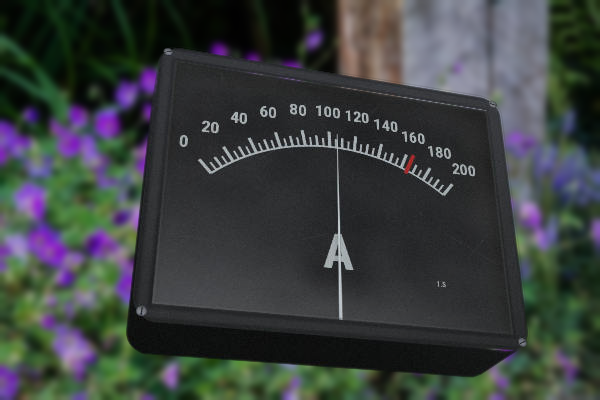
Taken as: 105 A
